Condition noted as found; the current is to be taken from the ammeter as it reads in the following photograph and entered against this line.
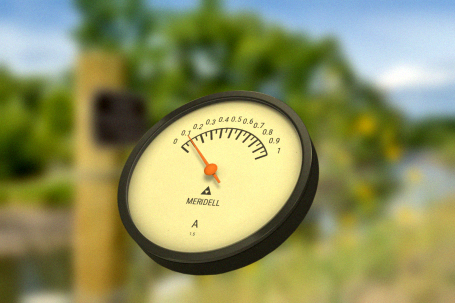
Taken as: 0.1 A
